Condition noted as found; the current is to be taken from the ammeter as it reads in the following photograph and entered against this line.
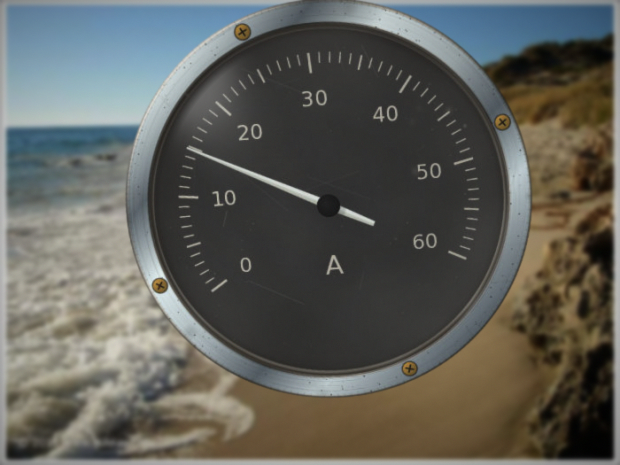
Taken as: 15 A
